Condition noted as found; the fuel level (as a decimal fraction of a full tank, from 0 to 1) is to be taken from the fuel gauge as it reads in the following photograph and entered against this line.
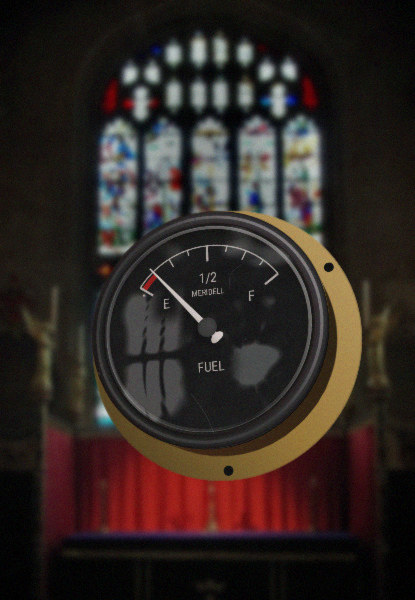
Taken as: 0.125
